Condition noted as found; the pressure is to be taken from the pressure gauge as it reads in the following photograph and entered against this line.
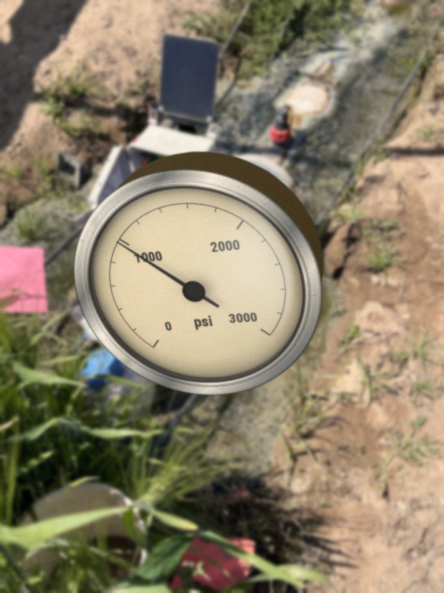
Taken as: 1000 psi
